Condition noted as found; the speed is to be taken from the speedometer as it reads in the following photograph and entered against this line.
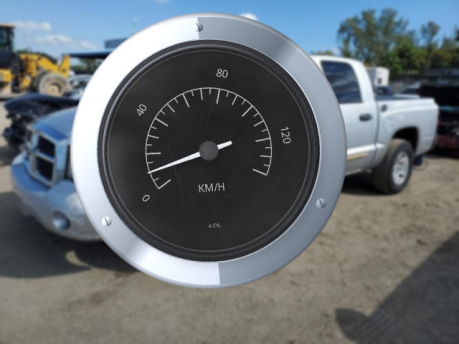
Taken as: 10 km/h
